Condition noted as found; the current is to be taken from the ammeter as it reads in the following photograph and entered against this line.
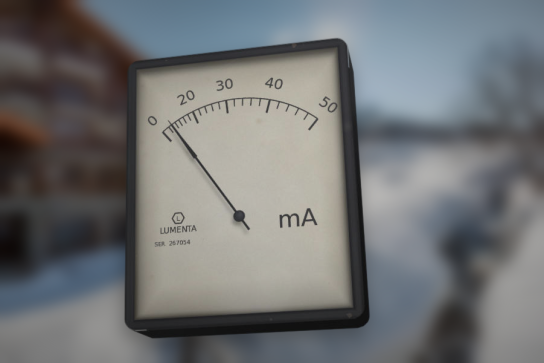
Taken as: 10 mA
